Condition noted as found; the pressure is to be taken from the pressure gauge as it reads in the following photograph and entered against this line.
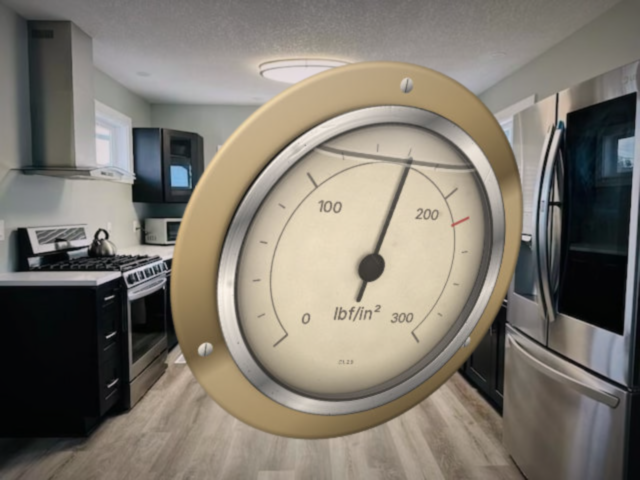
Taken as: 160 psi
